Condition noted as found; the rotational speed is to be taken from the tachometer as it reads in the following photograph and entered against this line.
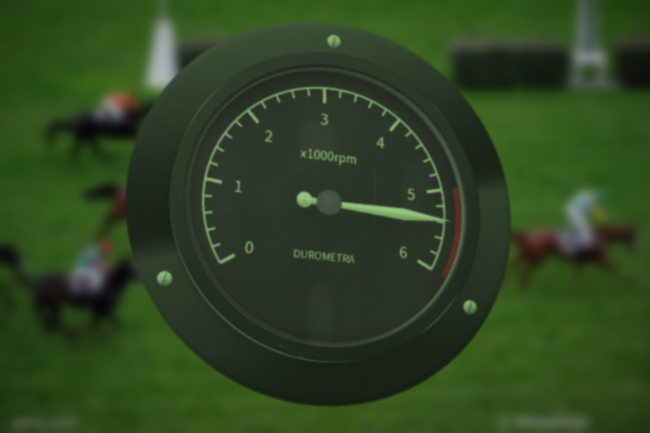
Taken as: 5400 rpm
